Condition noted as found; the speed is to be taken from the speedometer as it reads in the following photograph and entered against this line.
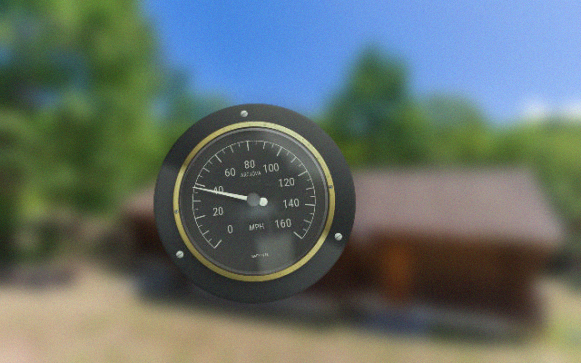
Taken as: 37.5 mph
